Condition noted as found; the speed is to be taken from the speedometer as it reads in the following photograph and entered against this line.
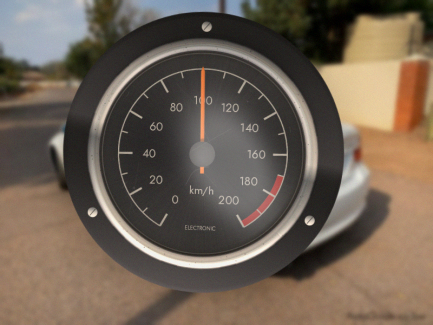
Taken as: 100 km/h
